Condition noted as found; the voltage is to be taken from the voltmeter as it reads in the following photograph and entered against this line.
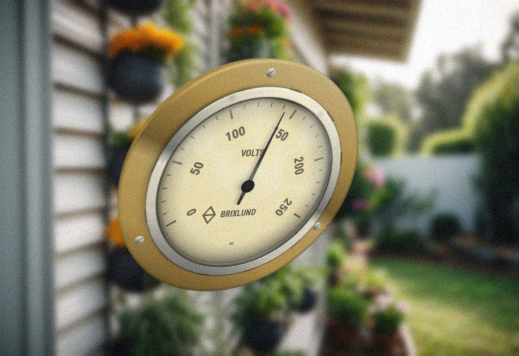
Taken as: 140 V
